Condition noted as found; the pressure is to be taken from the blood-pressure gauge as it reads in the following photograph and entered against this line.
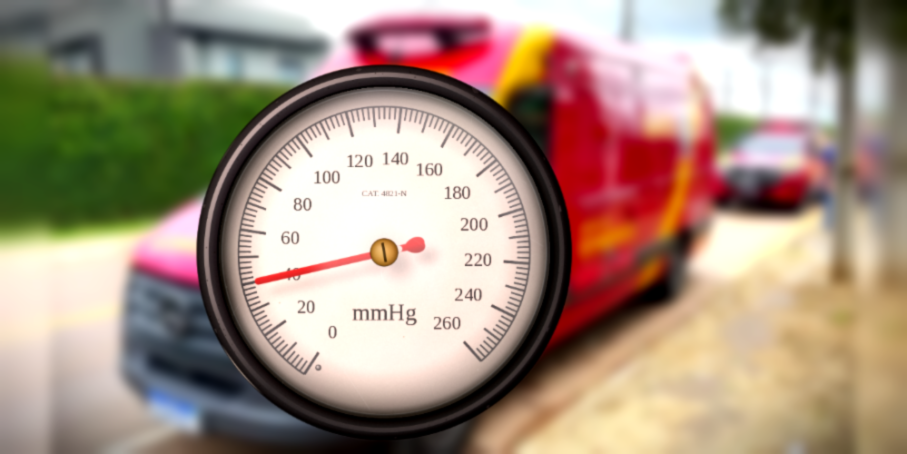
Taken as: 40 mmHg
